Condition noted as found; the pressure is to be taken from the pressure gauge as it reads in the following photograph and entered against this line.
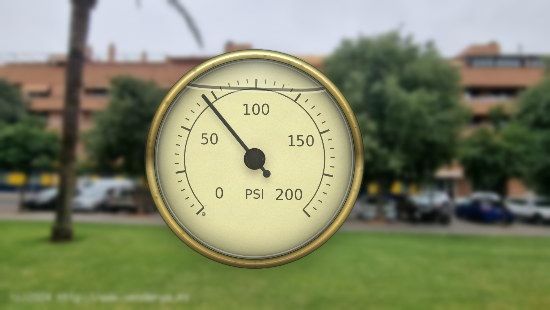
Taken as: 70 psi
